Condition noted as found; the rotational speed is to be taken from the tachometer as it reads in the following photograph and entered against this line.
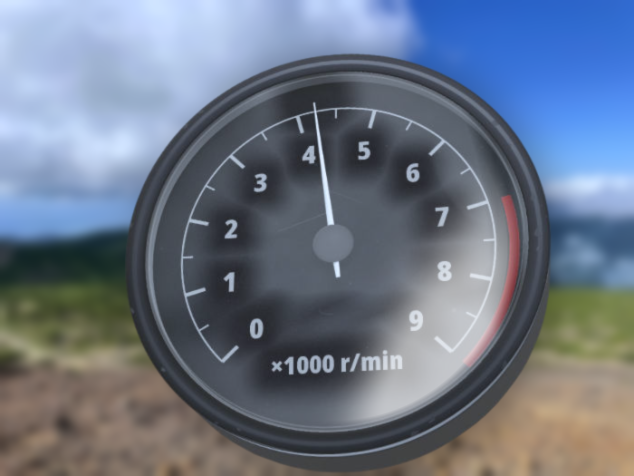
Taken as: 4250 rpm
